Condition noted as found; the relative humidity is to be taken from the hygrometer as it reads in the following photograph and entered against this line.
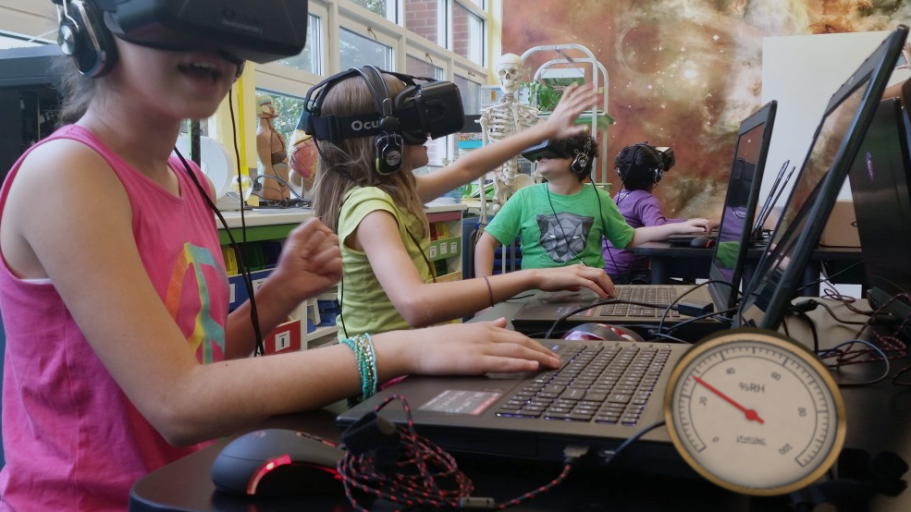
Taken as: 28 %
